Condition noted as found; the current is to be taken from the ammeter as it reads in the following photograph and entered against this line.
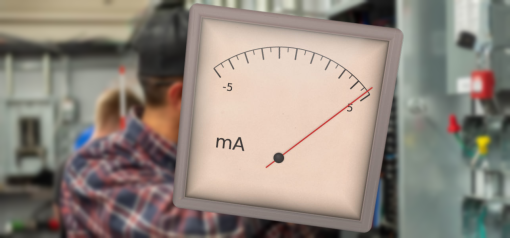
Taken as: 4.75 mA
